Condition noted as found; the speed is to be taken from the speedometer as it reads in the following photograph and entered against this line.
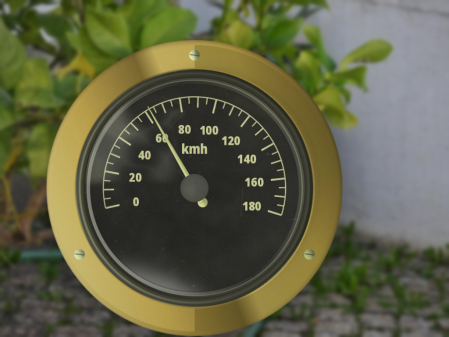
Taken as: 62.5 km/h
